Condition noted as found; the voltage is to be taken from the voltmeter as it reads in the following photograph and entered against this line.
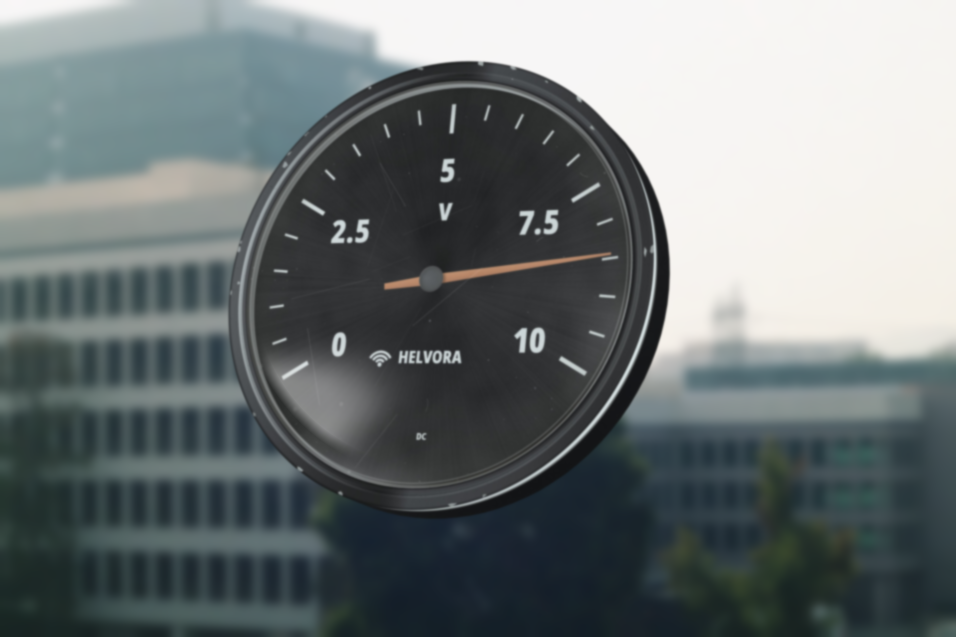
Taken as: 8.5 V
